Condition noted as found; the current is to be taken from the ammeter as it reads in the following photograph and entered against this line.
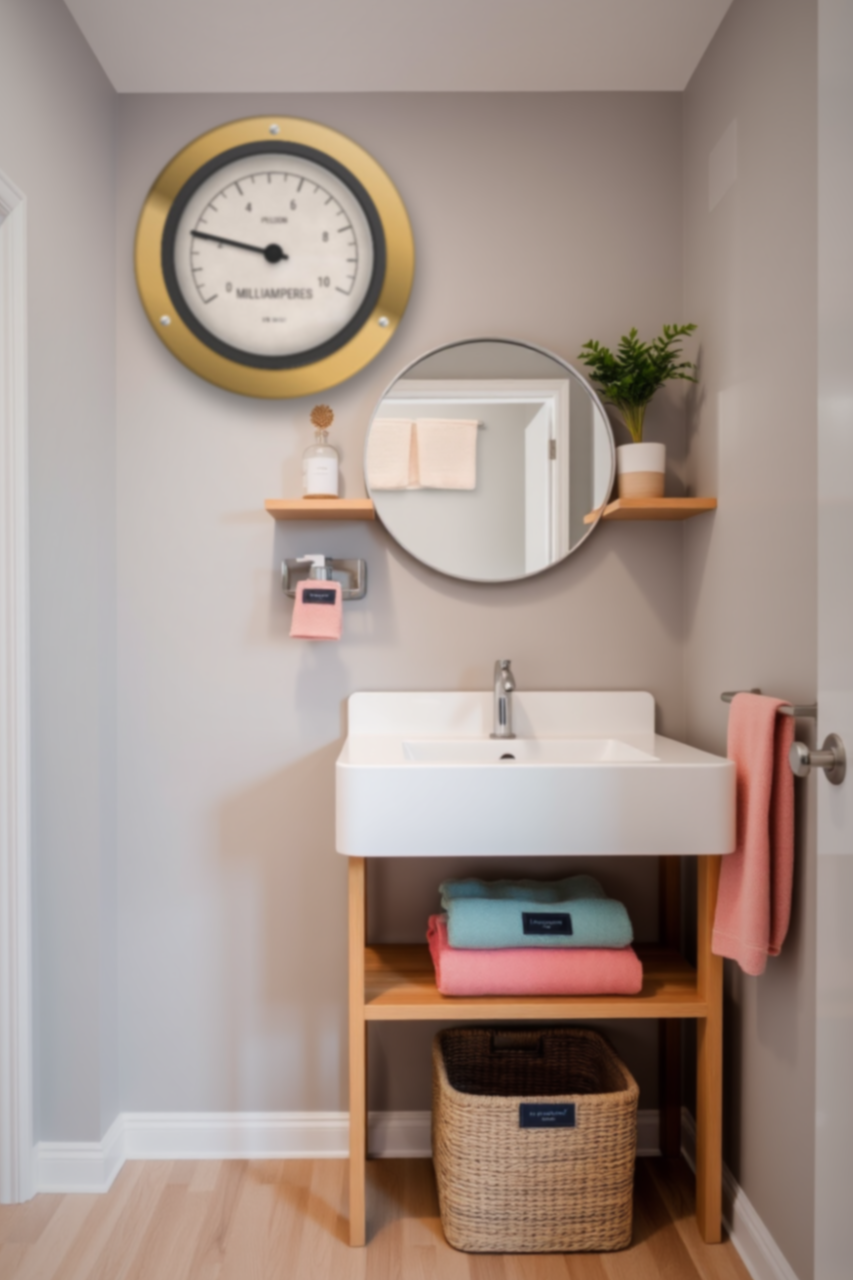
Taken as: 2 mA
